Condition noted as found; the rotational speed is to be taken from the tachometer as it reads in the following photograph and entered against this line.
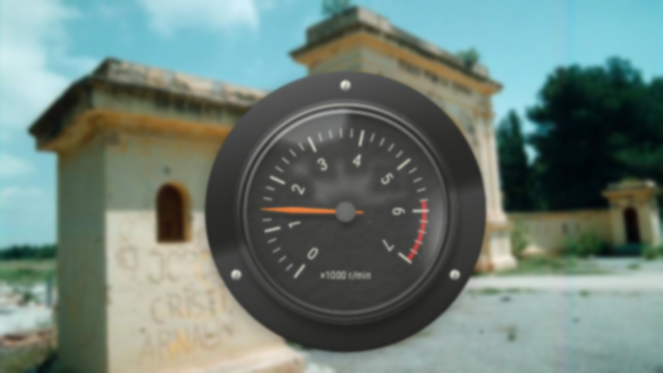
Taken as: 1400 rpm
